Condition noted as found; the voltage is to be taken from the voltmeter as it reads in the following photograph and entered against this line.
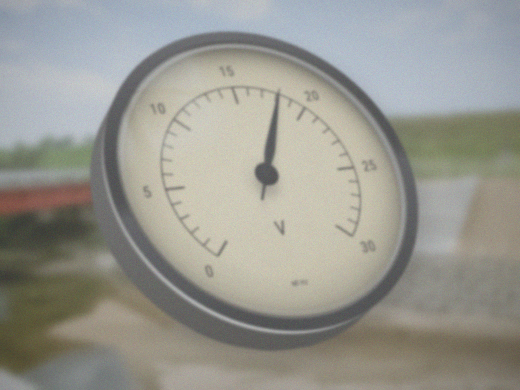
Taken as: 18 V
